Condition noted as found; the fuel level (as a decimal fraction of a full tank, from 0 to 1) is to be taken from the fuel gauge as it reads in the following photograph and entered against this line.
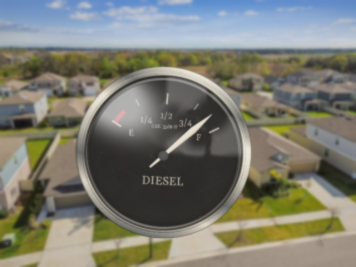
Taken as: 0.875
